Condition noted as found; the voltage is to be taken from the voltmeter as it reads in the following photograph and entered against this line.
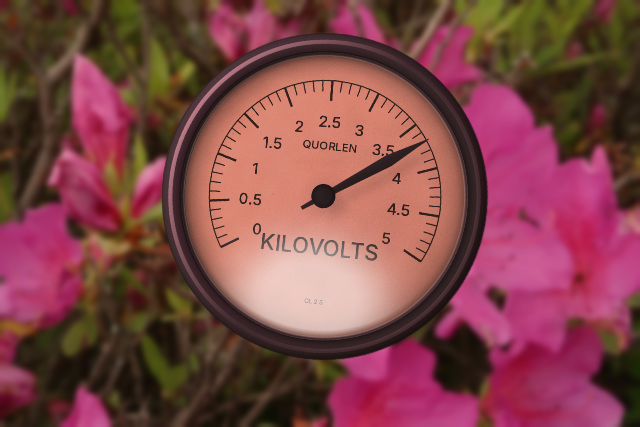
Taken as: 3.7 kV
